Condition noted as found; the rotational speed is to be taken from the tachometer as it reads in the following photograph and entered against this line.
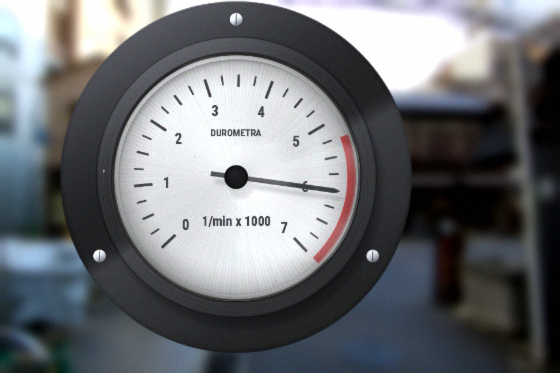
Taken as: 6000 rpm
